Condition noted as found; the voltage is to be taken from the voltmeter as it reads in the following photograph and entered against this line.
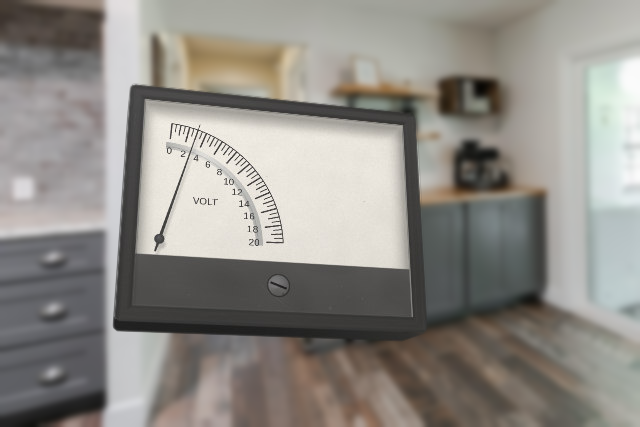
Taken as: 3 V
